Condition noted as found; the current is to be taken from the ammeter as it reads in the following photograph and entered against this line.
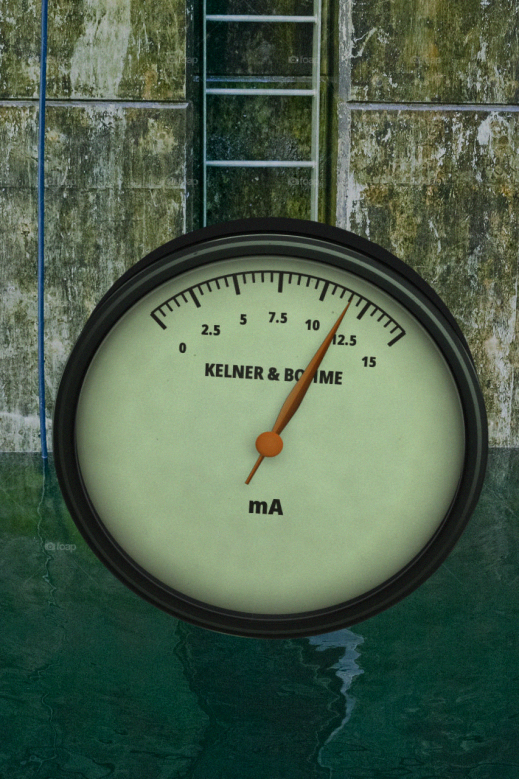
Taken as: 11.5 mA
